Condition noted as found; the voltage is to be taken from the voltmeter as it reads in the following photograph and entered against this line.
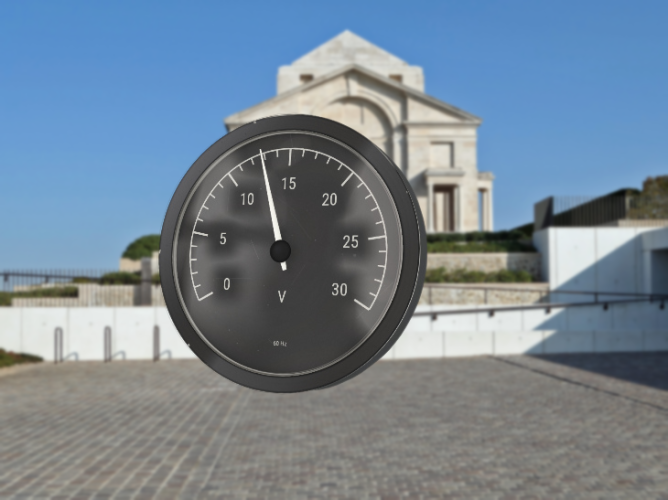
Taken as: 13 V
